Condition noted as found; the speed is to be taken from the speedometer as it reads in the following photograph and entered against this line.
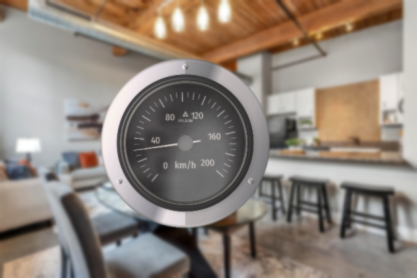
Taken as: 30 km/h
